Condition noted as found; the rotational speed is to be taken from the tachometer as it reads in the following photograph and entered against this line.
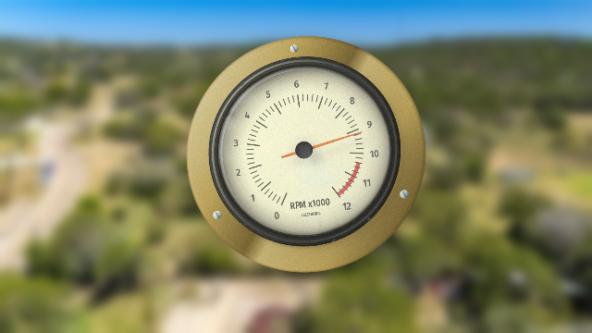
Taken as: 9200 rpm
